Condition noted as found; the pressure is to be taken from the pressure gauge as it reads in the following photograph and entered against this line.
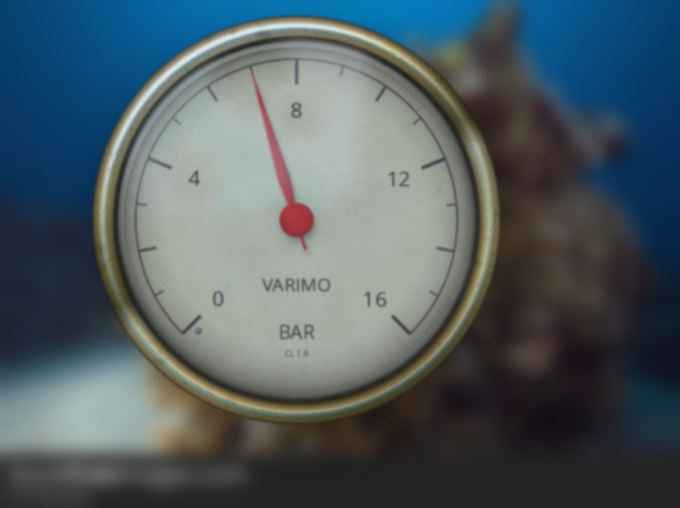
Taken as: 7 bar
